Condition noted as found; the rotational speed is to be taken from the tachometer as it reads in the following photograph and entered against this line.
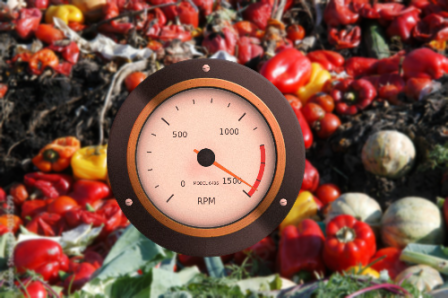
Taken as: 1450 rpm
